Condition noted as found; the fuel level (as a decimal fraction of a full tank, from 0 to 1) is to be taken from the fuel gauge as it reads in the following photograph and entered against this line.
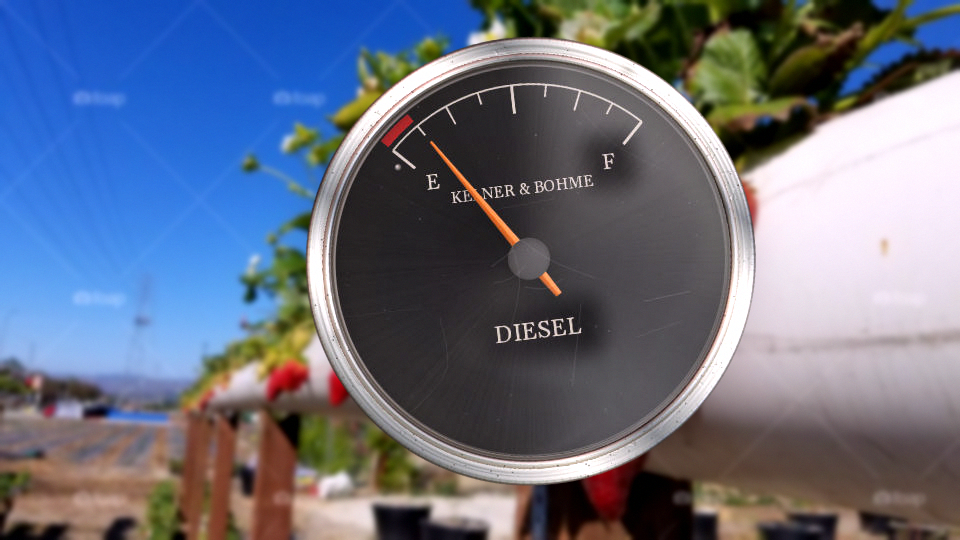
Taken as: 0.125
